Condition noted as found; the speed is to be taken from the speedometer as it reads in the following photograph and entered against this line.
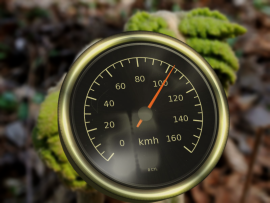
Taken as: 102.5 km/h
